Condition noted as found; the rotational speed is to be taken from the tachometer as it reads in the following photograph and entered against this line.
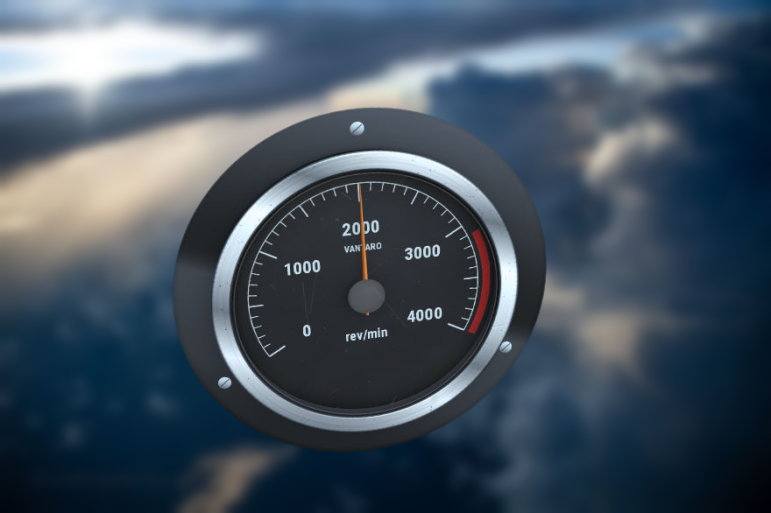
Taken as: 2000 rpm
